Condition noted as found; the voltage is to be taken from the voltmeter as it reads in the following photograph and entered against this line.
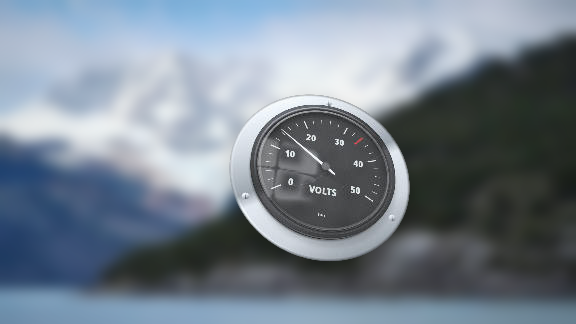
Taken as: 14 V
